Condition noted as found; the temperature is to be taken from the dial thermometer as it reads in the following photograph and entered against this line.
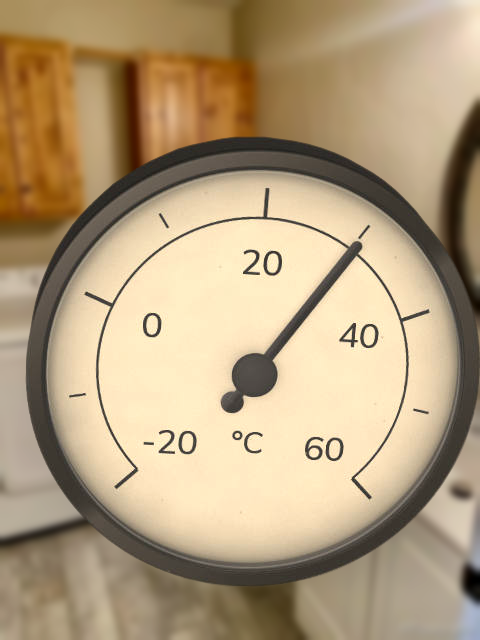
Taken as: 30 °C
